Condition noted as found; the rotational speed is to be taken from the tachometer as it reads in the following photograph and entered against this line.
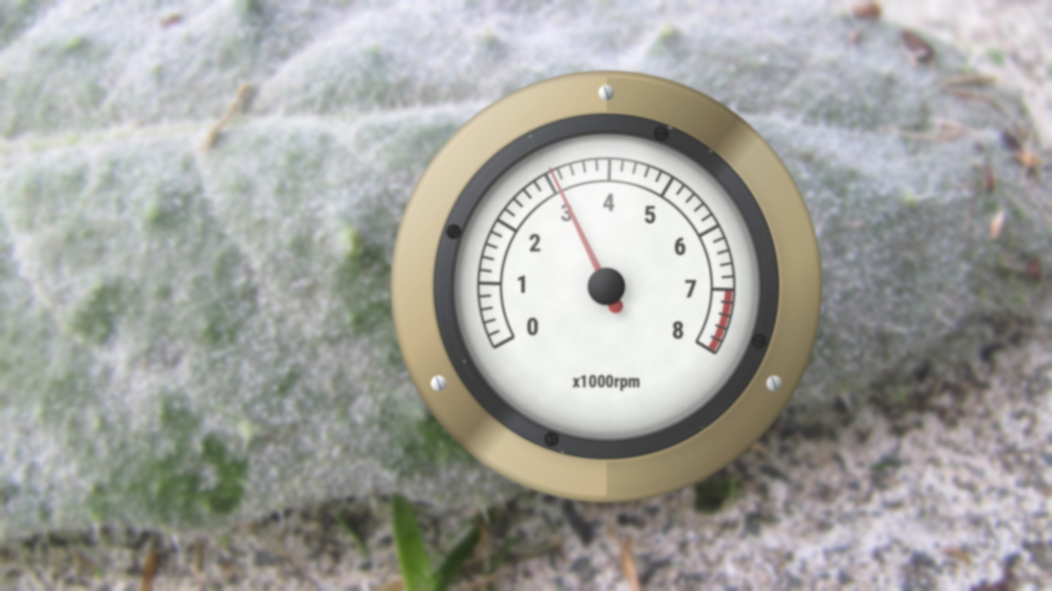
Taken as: 3100 rpm
